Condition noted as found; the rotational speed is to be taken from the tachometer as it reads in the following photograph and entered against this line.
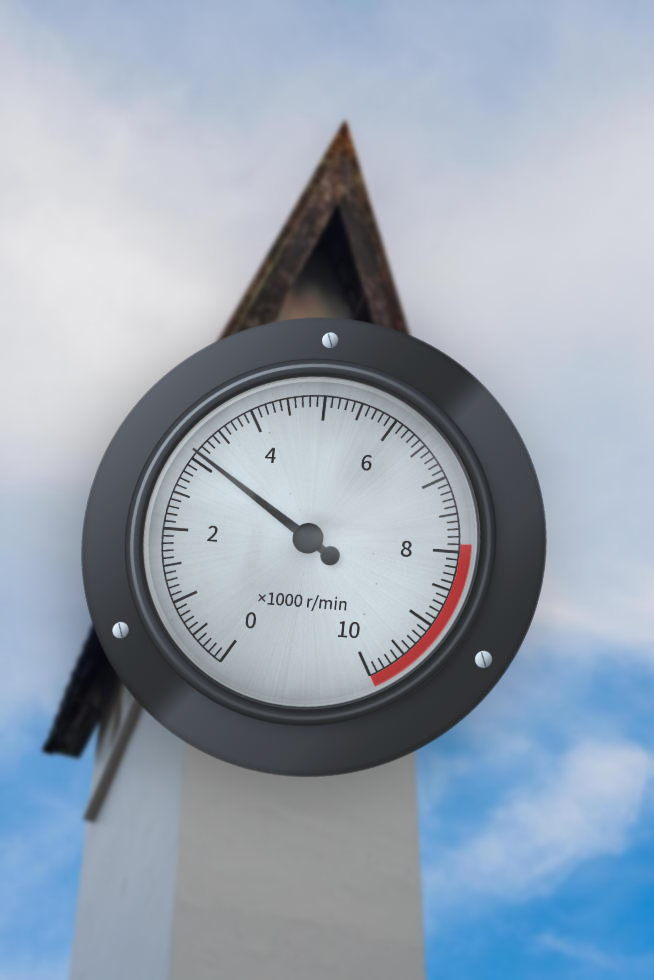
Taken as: 3100 rpm
